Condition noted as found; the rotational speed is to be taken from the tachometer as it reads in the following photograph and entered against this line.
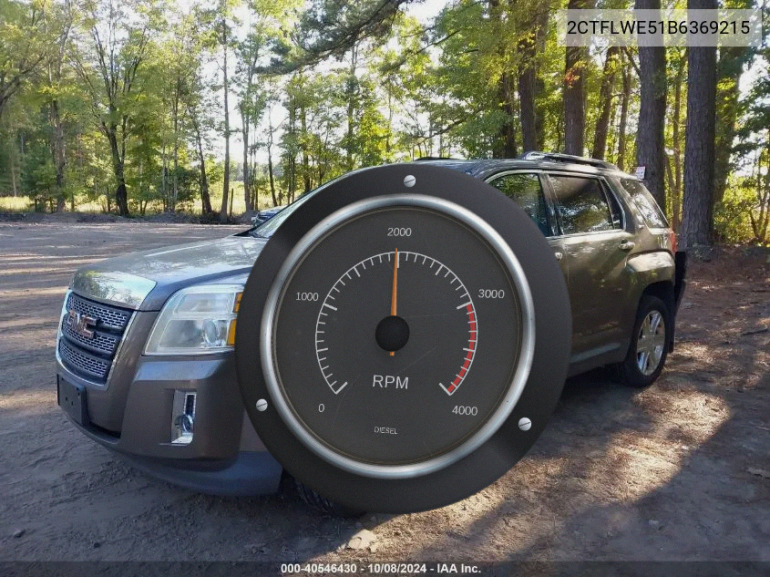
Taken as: 2000 rpm
